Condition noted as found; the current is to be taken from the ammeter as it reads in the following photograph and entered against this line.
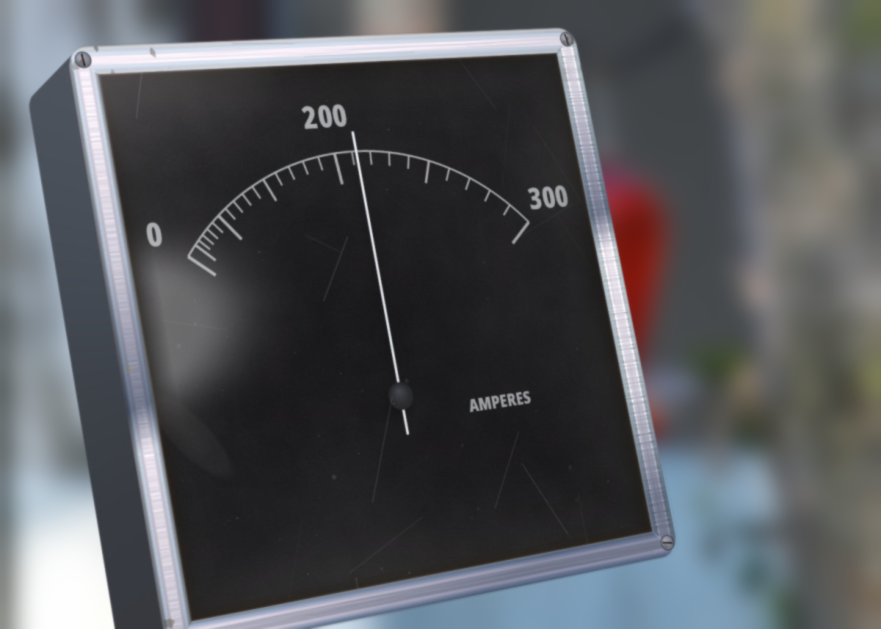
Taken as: 210 A
